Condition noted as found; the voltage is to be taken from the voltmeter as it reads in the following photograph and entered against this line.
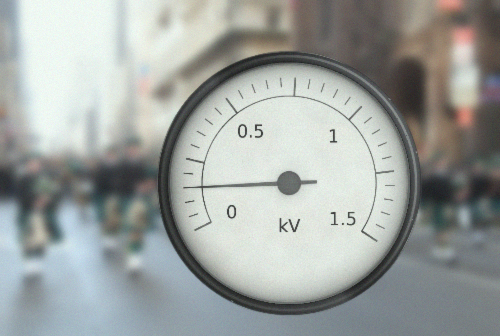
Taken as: 0.15 kV
